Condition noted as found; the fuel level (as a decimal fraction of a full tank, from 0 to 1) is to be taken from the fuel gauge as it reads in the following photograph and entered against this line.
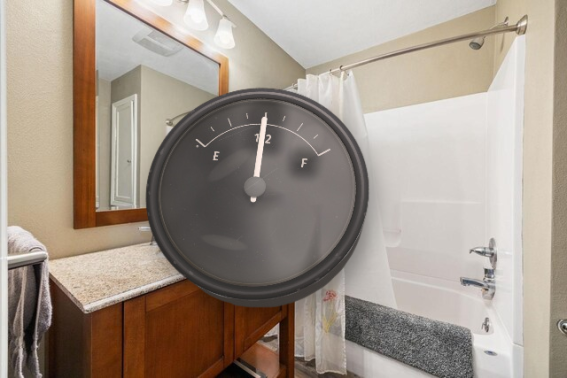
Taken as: 0.5
